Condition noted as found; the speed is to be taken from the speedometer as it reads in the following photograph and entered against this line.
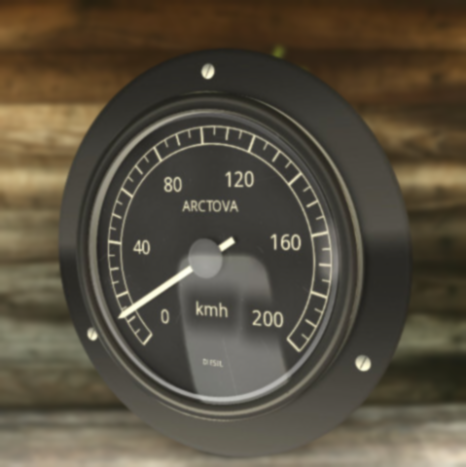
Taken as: 12.5 km/h
